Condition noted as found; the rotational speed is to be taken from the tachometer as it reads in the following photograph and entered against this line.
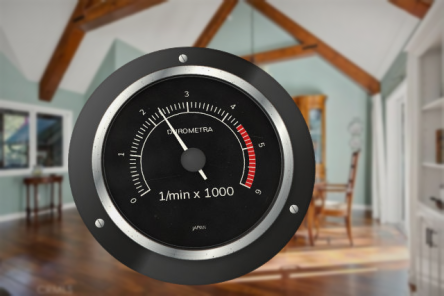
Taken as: 2300 rpm
